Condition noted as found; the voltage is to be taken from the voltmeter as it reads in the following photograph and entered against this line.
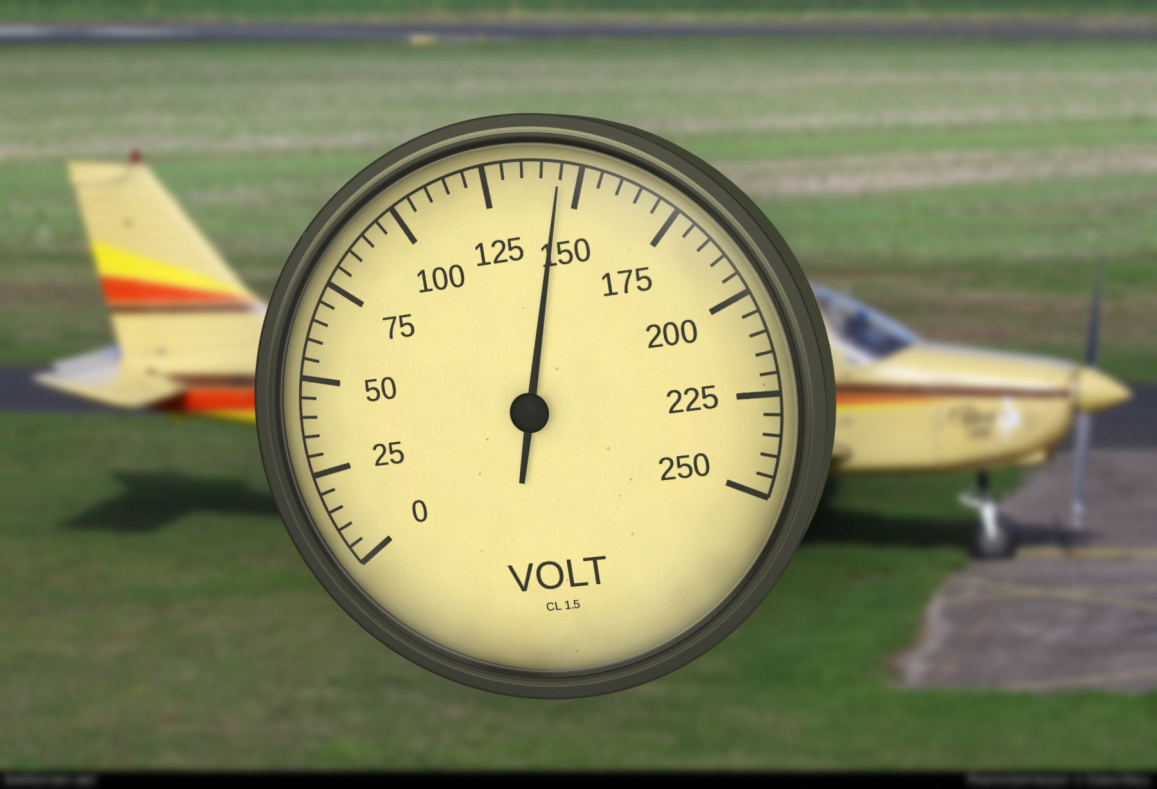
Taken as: 145 V
